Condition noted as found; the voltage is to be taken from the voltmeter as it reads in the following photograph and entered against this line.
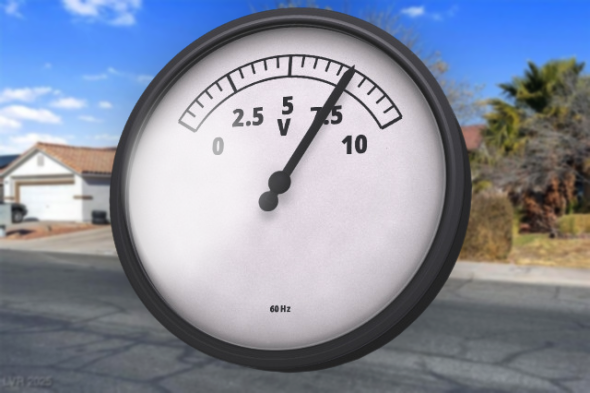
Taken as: 7.5 V
